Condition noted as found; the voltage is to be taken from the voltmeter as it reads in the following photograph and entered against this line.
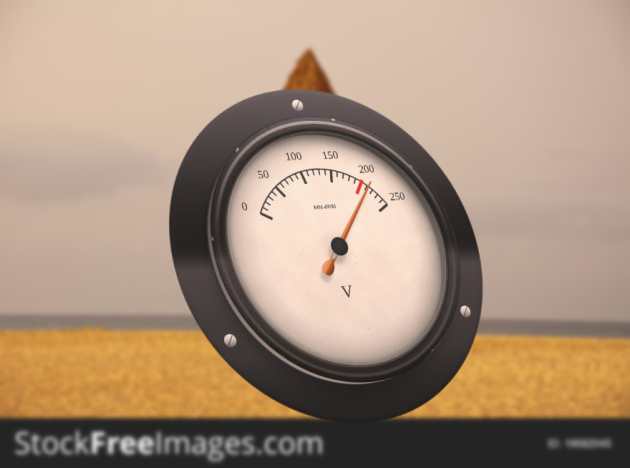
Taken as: 210 V
